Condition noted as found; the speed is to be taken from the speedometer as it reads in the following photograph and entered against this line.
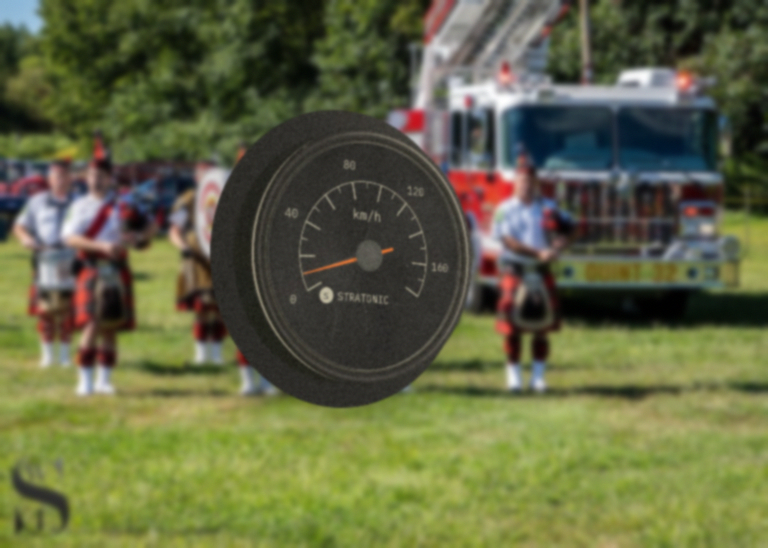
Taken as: 10 km/h
